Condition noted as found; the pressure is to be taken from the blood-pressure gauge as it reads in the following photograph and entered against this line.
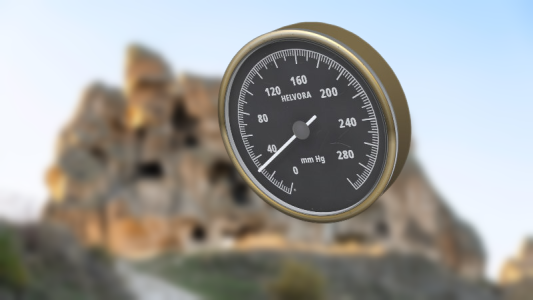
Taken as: 30 mmHg
